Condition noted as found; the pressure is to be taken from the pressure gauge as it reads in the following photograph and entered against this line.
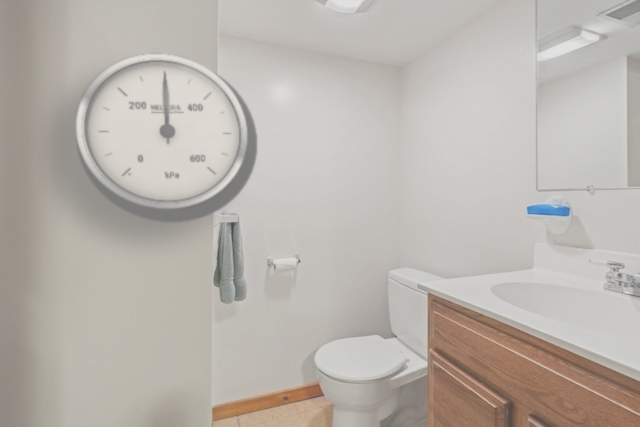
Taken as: 300 kPa
